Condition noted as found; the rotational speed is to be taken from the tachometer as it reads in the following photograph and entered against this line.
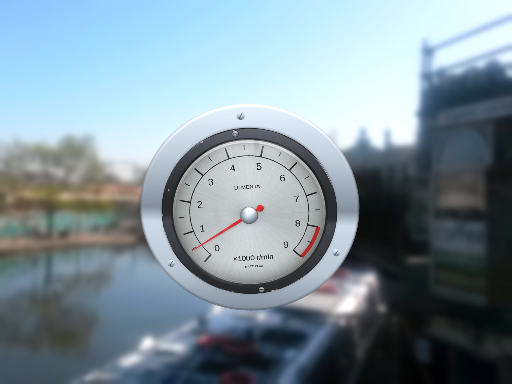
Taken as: 500 rpm
